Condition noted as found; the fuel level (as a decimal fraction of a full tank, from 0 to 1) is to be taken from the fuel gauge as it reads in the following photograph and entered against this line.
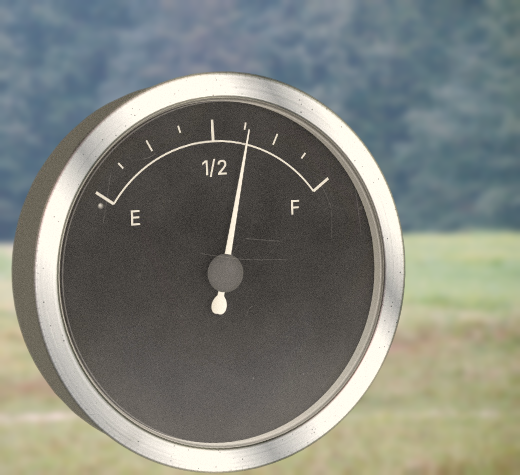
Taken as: 0.625
